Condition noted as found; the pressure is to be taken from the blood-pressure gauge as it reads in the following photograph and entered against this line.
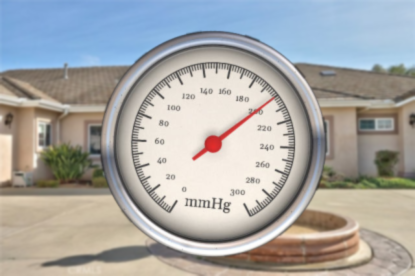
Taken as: 200 mmHg
